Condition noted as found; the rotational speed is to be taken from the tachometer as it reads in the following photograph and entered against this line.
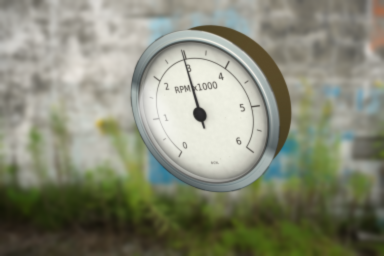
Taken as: 3000 rpm
